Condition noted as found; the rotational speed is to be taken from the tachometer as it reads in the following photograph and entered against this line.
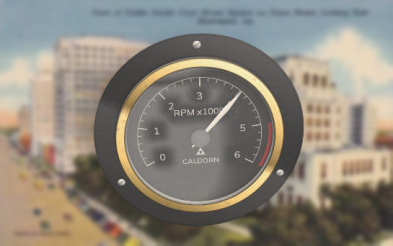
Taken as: 4000 rpm
